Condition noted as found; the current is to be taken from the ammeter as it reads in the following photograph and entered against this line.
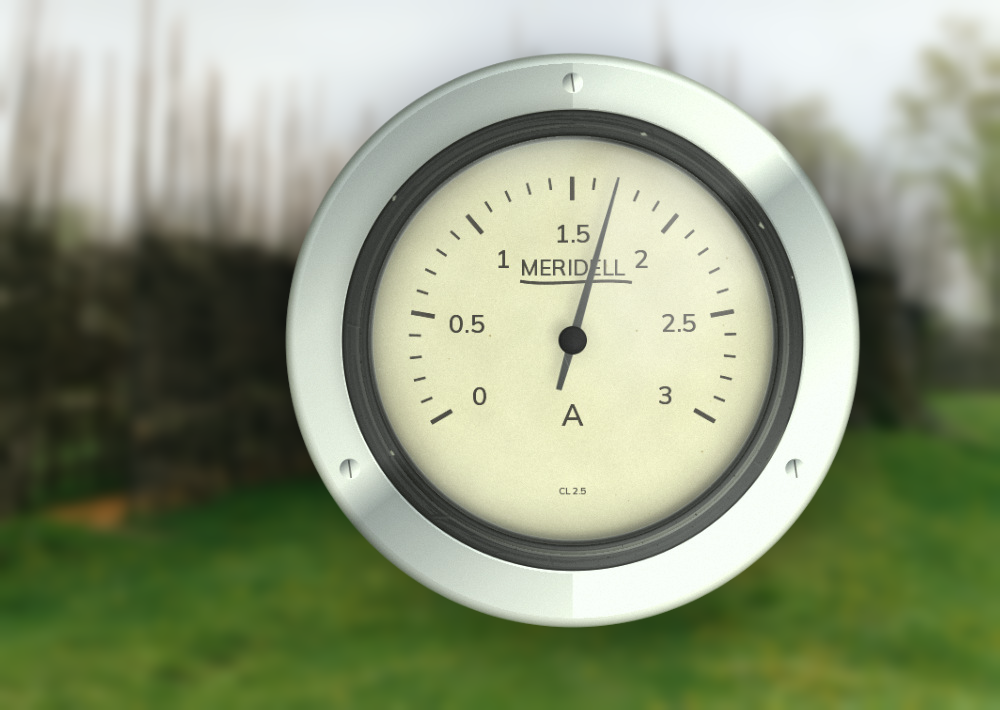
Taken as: 1.7 A
